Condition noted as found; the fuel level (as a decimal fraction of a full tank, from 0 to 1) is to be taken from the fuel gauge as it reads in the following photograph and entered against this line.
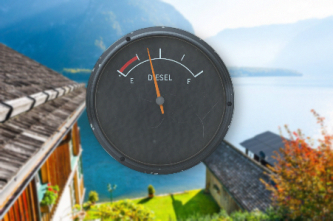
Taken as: 0.375
